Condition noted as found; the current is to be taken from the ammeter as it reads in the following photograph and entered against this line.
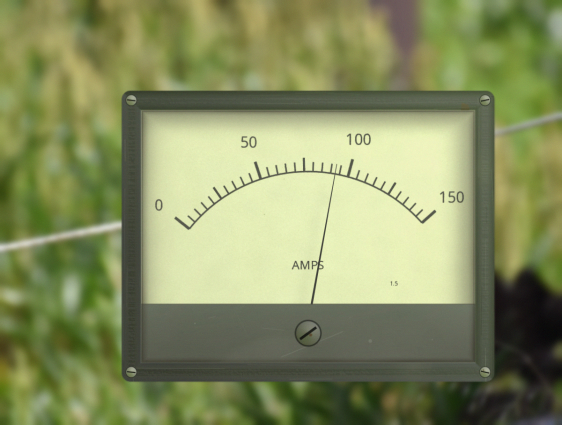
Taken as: 92.5 A
